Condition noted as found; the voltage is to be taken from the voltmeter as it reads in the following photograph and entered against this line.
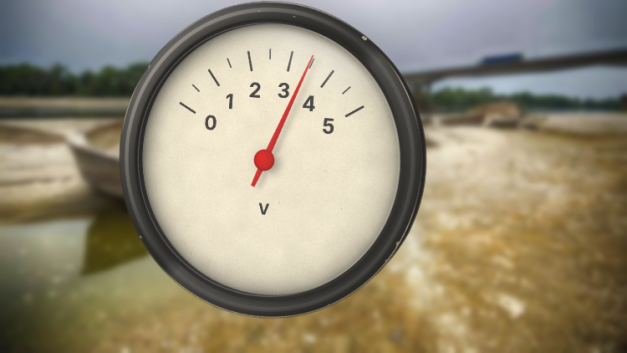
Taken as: 3.5 V
